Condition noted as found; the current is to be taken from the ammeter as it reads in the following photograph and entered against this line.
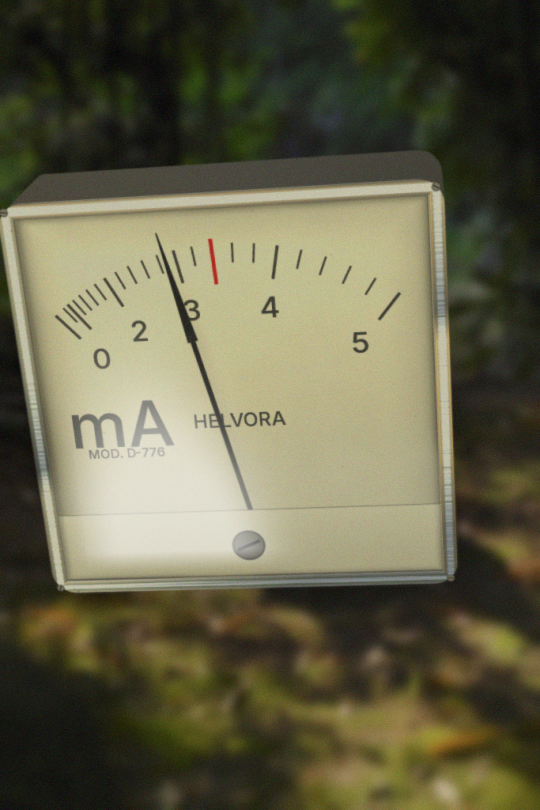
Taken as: 2.9 mA
